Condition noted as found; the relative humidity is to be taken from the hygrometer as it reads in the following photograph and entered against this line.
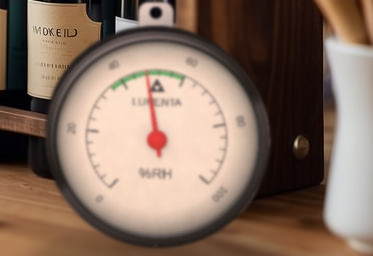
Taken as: 48 %
